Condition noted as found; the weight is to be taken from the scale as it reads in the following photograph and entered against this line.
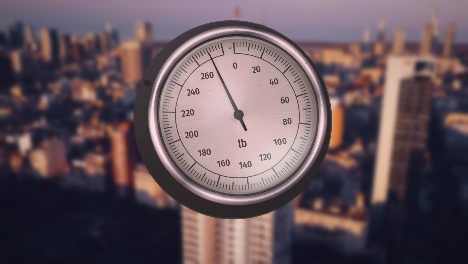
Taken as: 270 lb
